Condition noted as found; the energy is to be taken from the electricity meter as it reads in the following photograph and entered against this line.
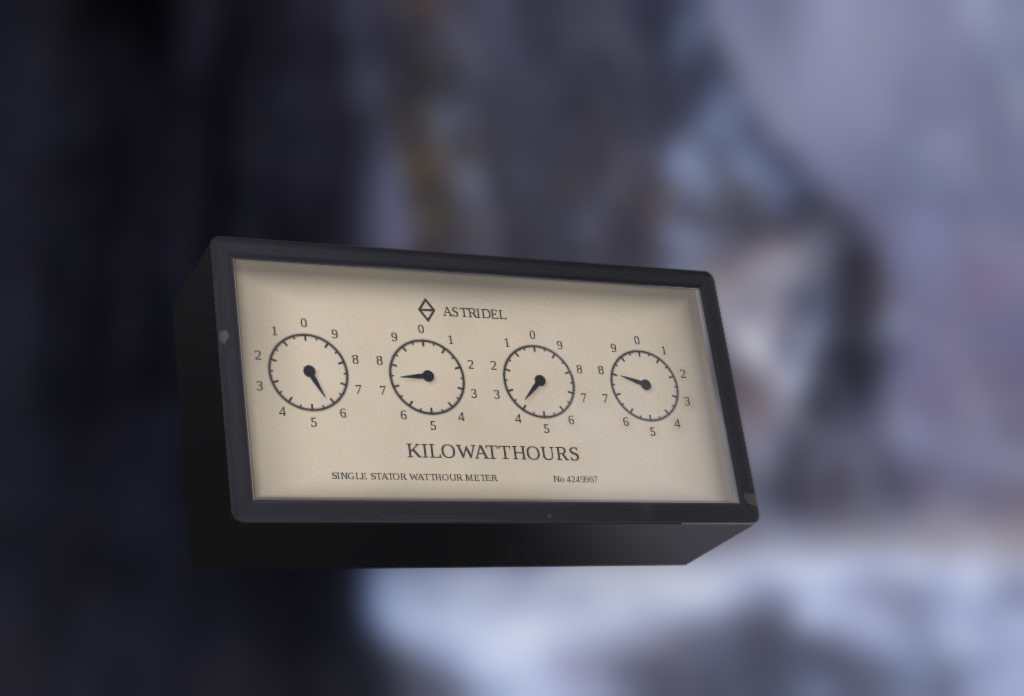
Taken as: 5738 kWh
